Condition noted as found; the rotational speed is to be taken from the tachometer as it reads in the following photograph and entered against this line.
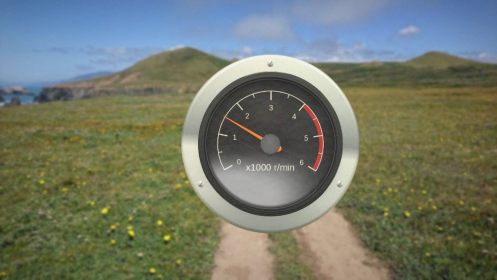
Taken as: 1500 rpm
